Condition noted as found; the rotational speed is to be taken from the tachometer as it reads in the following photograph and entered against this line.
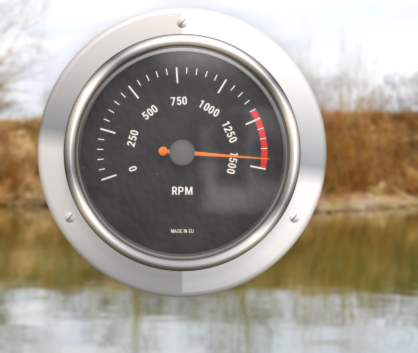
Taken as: 1450 rpm
